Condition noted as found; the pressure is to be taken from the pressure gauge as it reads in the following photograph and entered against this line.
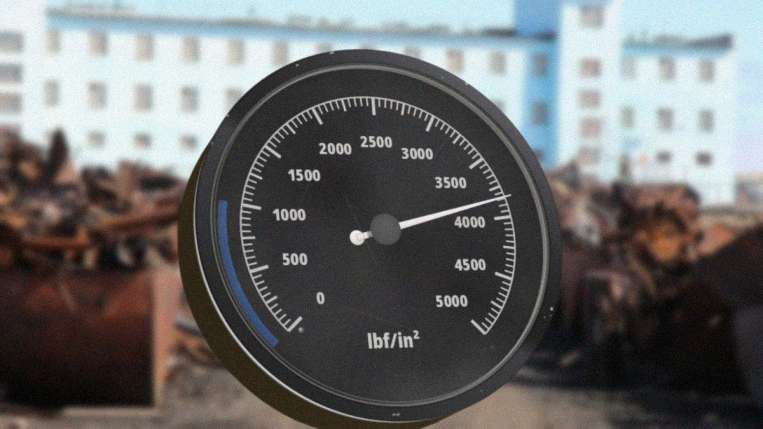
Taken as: 3850 psi
